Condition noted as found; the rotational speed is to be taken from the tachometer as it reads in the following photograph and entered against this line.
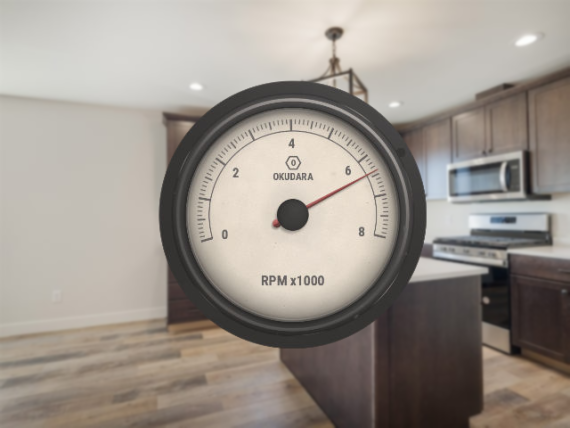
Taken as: 6400 rpm
